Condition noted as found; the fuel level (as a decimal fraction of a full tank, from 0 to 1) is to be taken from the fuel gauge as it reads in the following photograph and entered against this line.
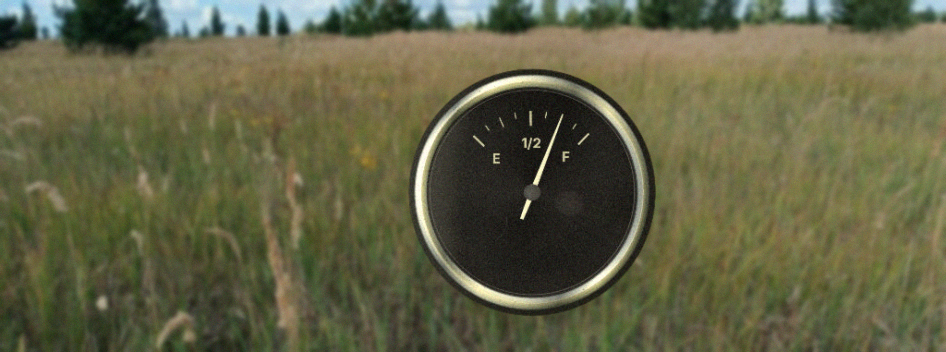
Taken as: 0.75
